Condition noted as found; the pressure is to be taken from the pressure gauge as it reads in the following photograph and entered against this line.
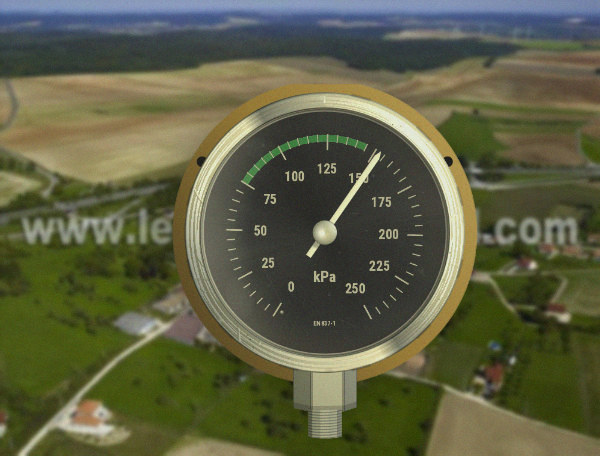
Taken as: 152.5 kPa
